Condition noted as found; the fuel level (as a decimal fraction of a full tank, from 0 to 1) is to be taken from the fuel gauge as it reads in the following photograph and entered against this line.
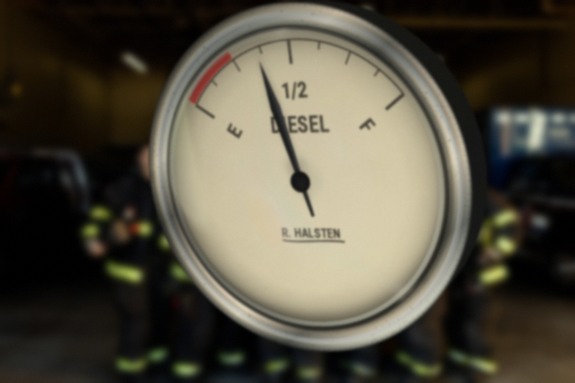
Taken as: 0.375
